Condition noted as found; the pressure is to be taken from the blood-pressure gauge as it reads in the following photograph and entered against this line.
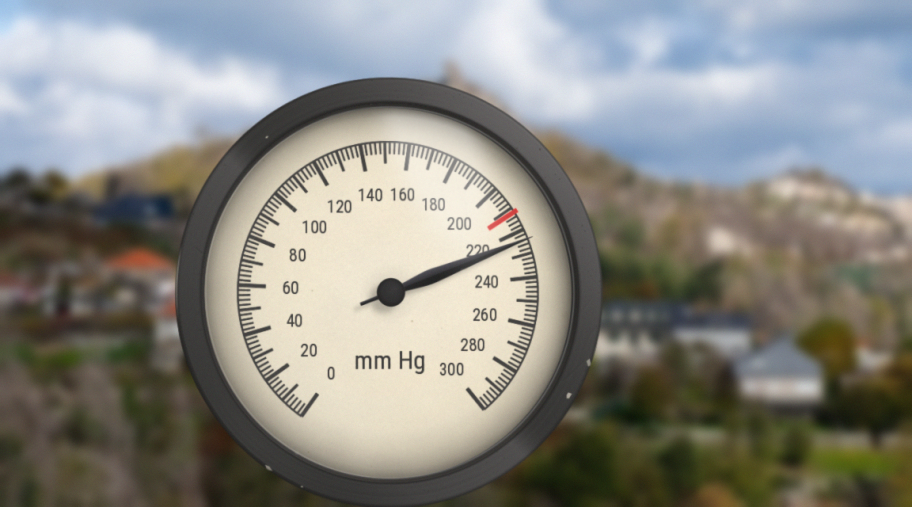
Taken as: 224 mmHg
